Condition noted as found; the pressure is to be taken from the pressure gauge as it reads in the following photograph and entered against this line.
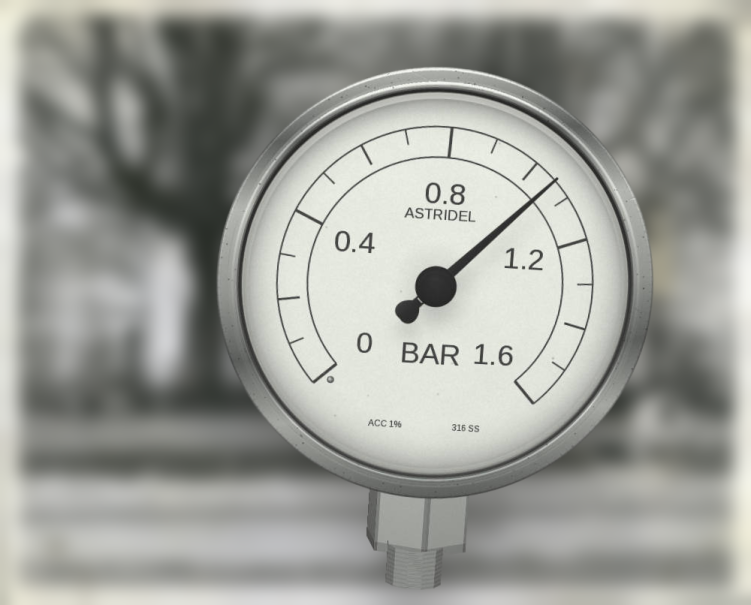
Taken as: 1.05 bar
